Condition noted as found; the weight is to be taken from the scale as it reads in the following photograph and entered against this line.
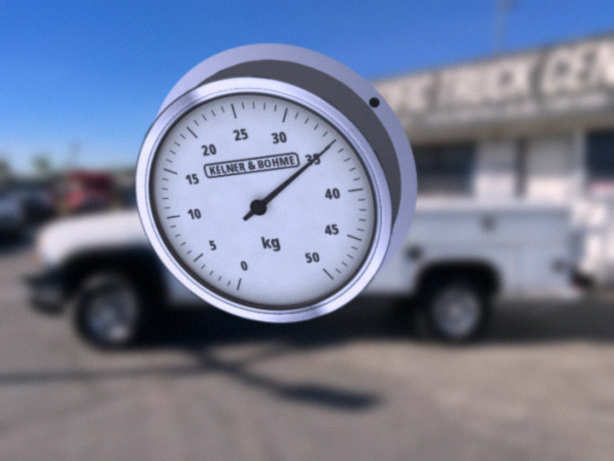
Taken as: 35 kg
